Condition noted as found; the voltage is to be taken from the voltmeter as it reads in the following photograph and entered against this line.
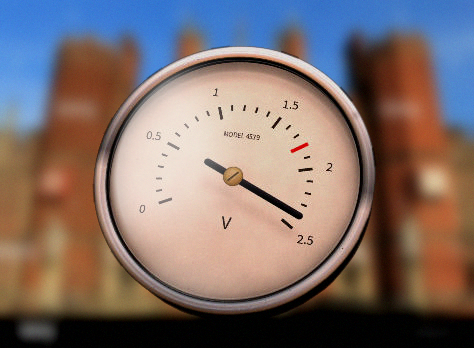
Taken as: 2.4 V
